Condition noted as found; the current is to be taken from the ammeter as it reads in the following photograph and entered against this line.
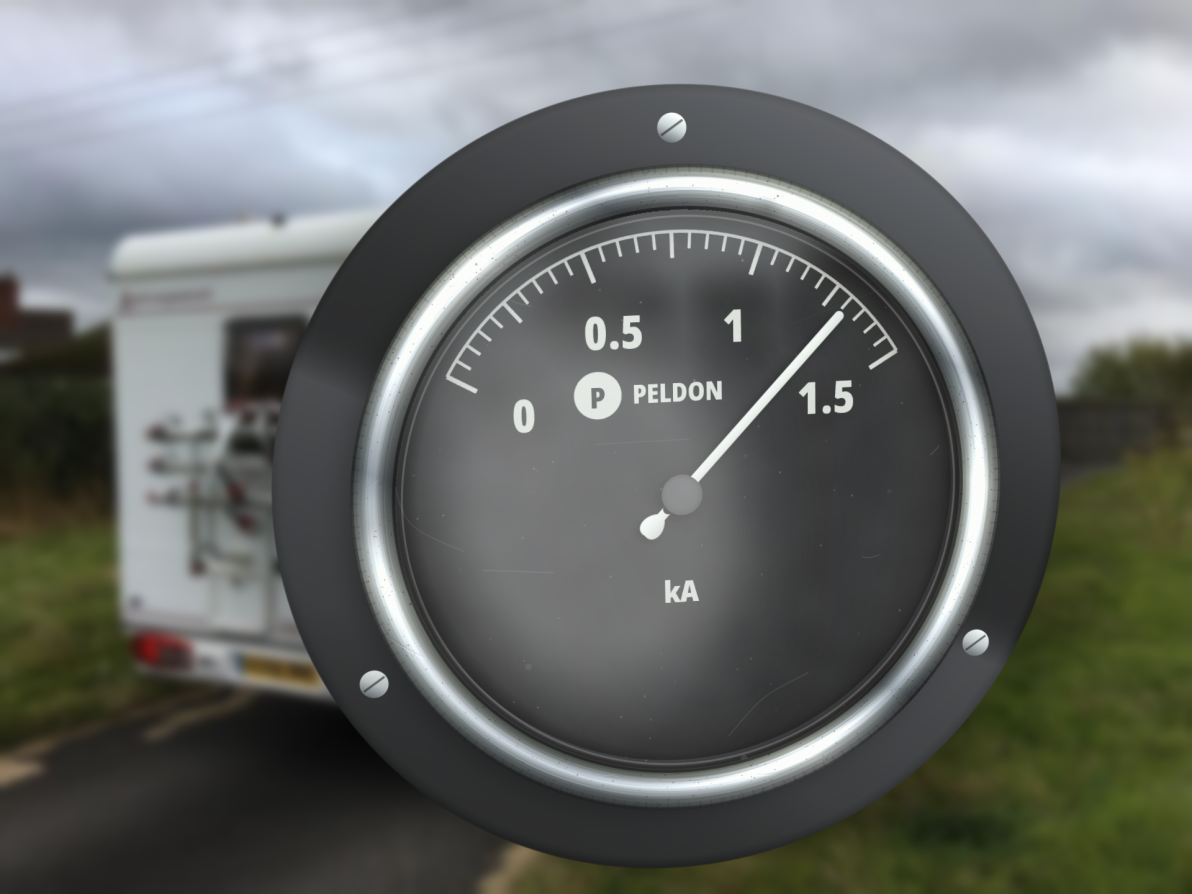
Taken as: 1.3 kA
